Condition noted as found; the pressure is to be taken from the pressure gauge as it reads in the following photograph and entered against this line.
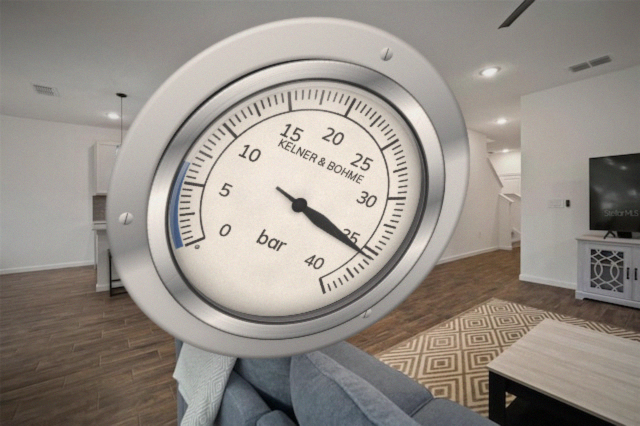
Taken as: 35.5 bar
